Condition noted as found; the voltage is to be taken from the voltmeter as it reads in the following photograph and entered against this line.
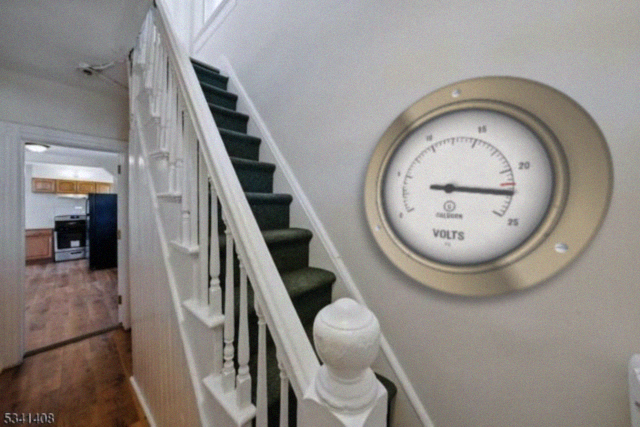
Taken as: 22.5 V
